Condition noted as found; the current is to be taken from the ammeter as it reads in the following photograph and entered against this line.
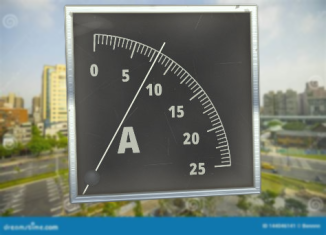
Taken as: 8 A
